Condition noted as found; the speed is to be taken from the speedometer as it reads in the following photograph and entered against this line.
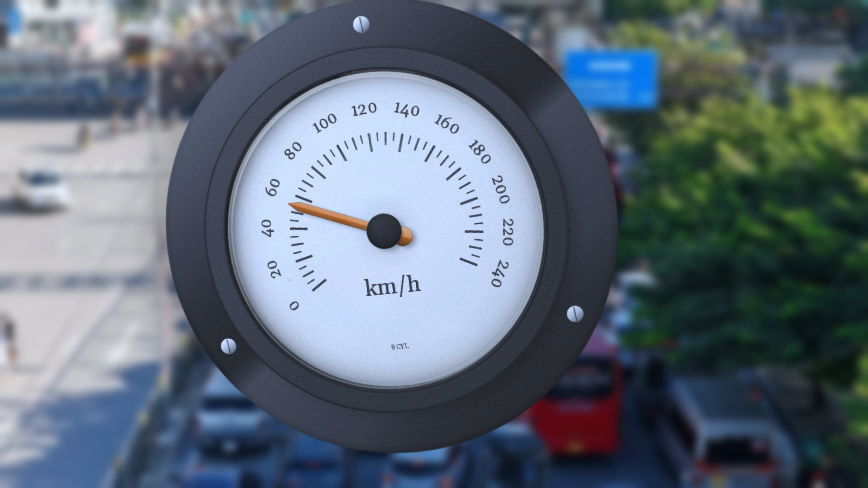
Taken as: 55 km/h
